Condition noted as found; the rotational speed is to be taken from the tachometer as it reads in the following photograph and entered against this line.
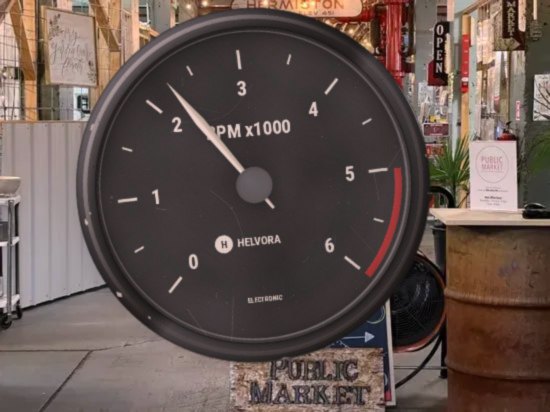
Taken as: 2250 rpm
